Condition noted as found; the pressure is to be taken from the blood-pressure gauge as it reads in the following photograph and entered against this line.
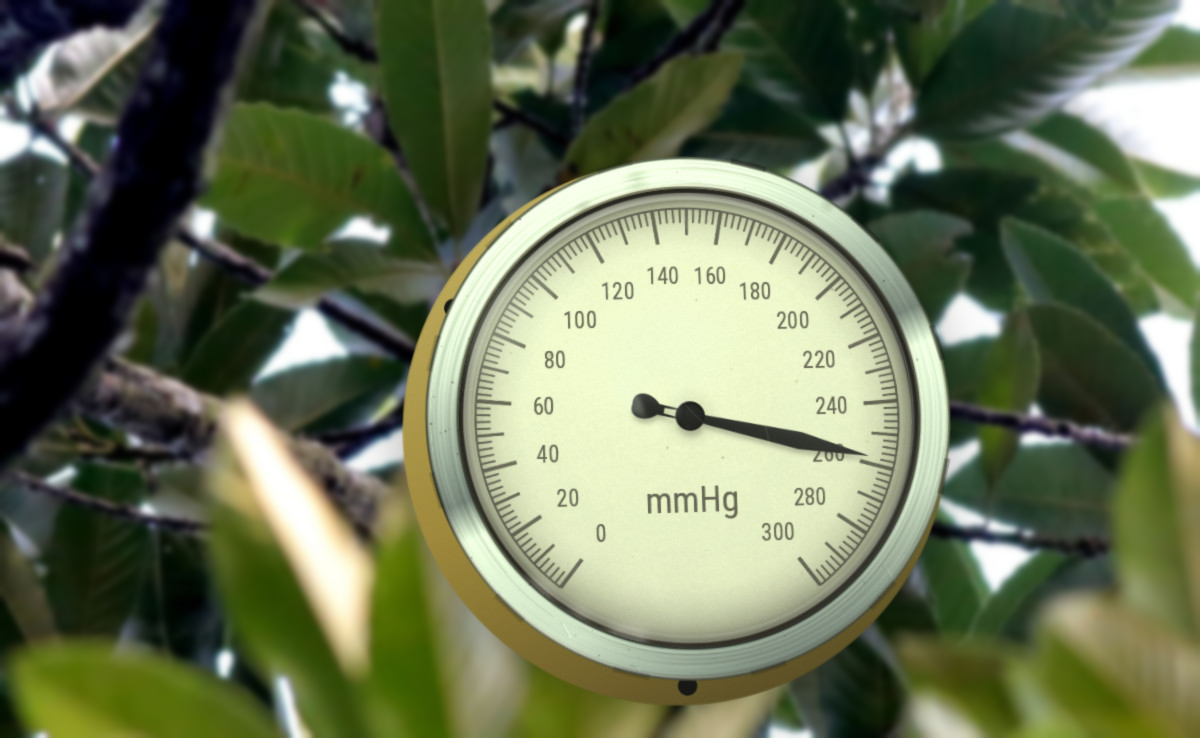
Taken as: 258 mmHg
